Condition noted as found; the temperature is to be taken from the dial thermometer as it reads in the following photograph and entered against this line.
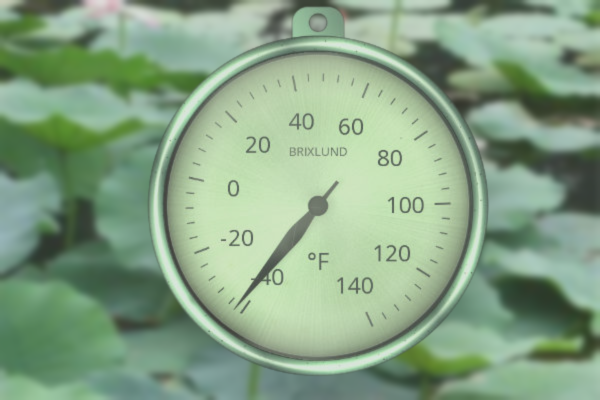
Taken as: -38 °F
